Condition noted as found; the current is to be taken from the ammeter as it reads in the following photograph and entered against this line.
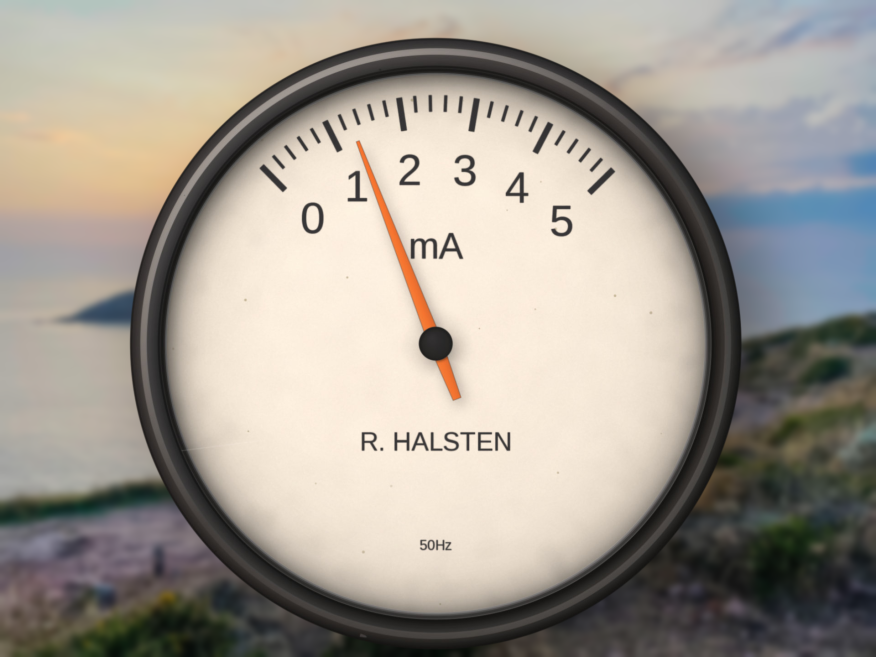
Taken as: 1.3 mA
